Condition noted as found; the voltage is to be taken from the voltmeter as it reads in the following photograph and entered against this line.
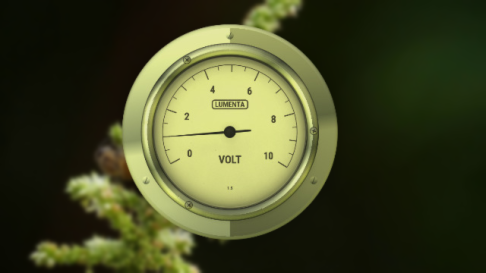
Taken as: 1 V
